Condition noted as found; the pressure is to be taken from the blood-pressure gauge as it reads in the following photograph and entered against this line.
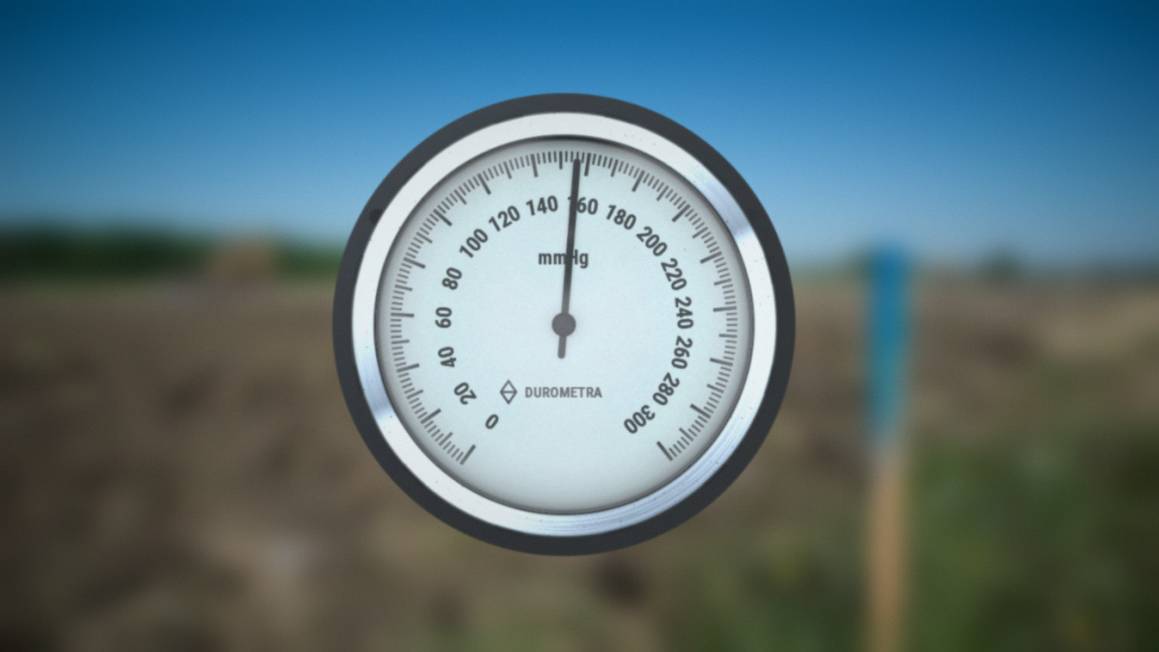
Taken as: 156 mmHg
